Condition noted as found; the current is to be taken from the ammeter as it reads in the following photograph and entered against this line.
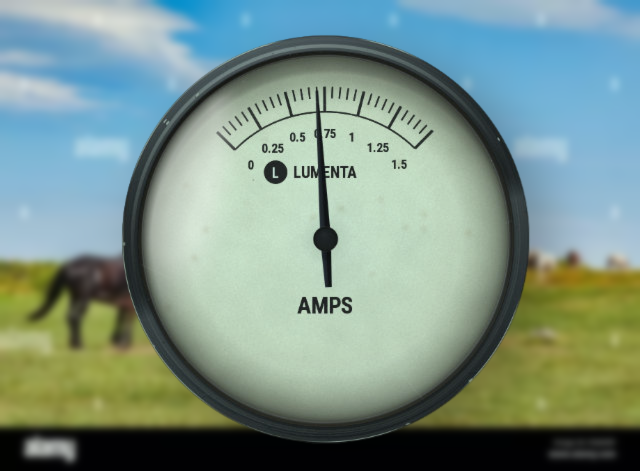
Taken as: 0.7 A
